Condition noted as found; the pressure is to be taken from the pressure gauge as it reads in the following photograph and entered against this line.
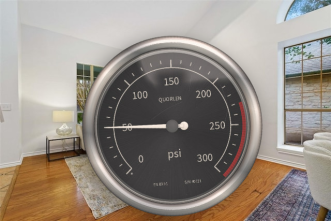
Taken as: 50 psi
